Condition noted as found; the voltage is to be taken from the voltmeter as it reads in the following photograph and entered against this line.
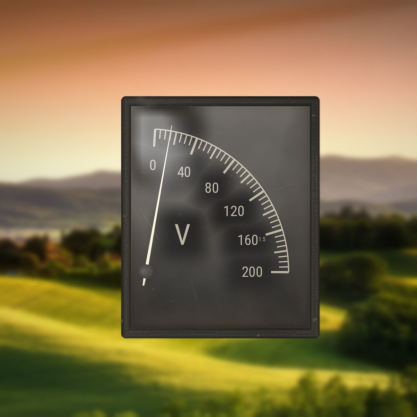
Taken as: 15 V
